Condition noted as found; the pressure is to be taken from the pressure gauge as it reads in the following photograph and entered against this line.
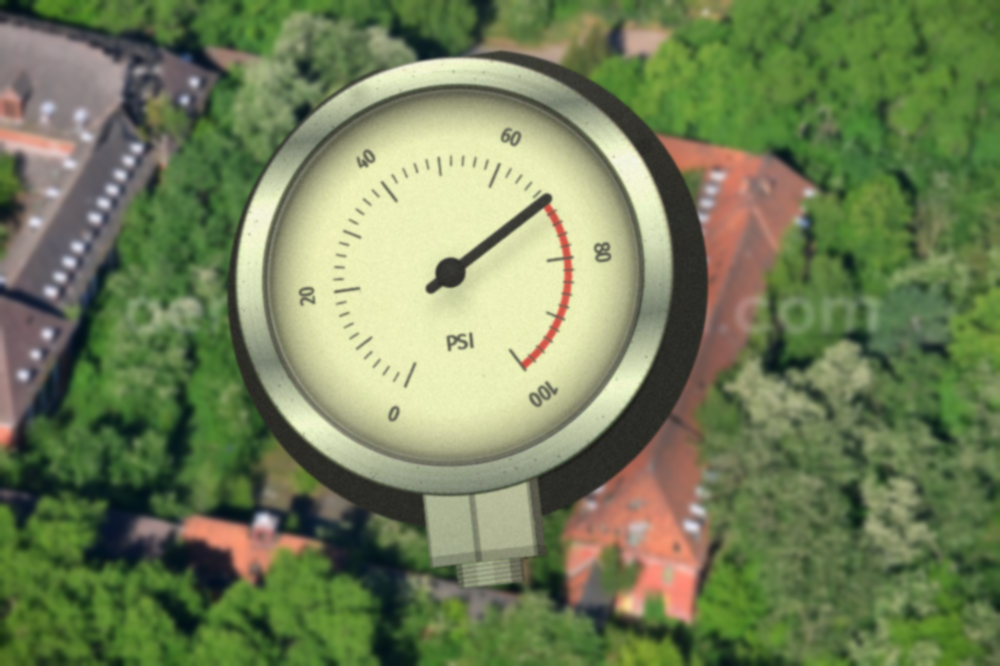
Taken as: 70 psi
